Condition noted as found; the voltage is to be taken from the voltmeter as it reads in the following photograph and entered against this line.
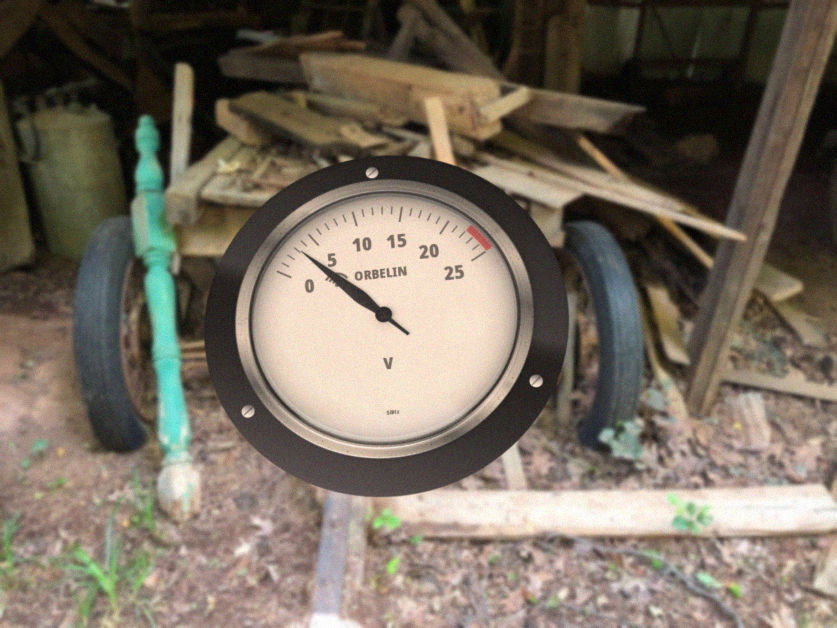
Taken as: 3 V
